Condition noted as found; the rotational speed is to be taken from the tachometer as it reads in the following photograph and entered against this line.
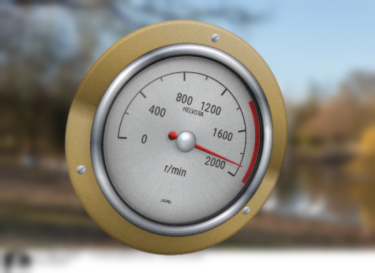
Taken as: 1900 rpm
